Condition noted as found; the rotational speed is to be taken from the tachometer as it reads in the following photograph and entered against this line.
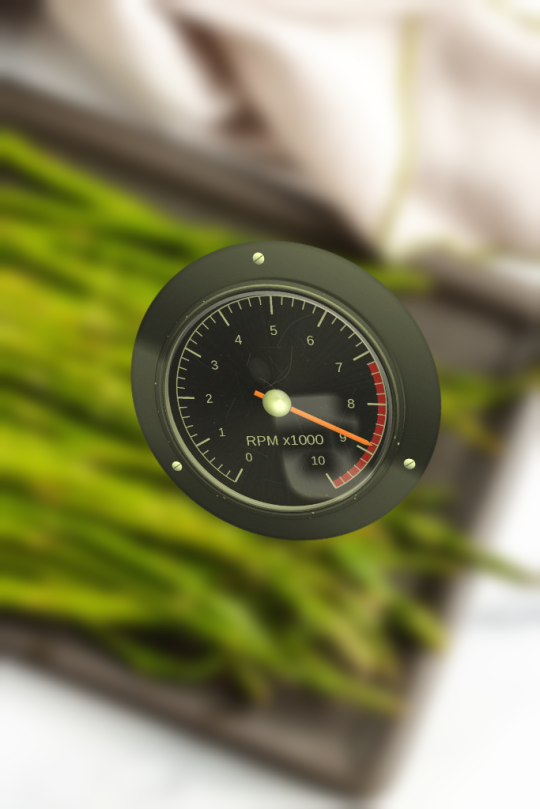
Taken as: 8800 rpm
